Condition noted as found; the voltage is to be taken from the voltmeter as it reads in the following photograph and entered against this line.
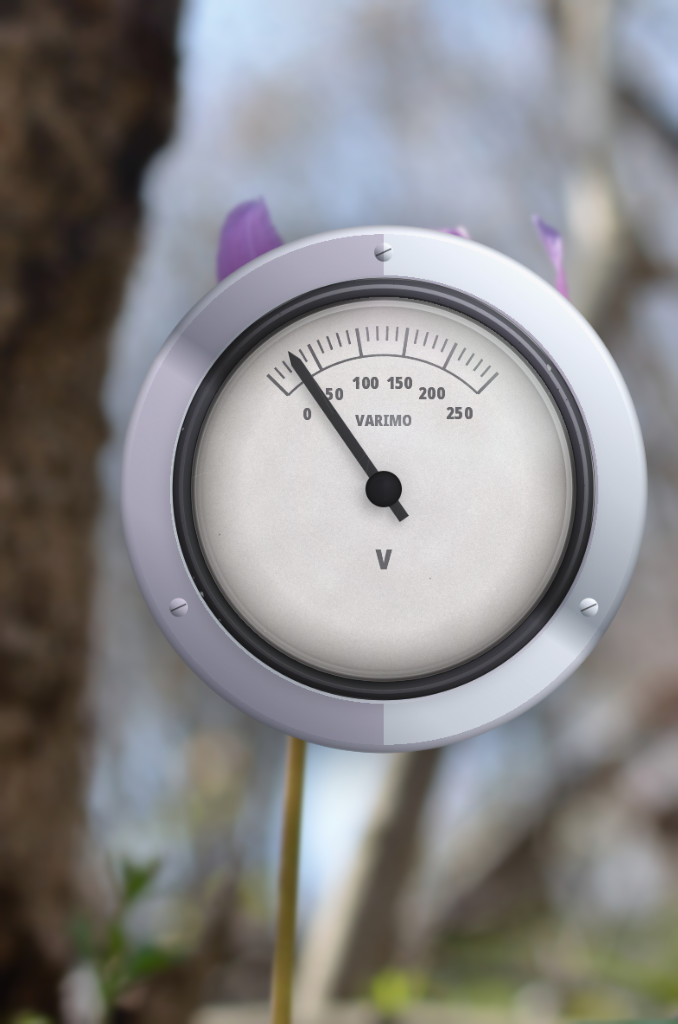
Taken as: 30 V
